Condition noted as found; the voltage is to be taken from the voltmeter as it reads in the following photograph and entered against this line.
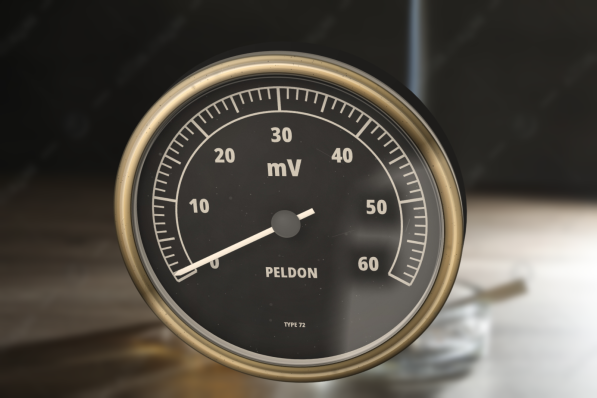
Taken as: 1 mV
